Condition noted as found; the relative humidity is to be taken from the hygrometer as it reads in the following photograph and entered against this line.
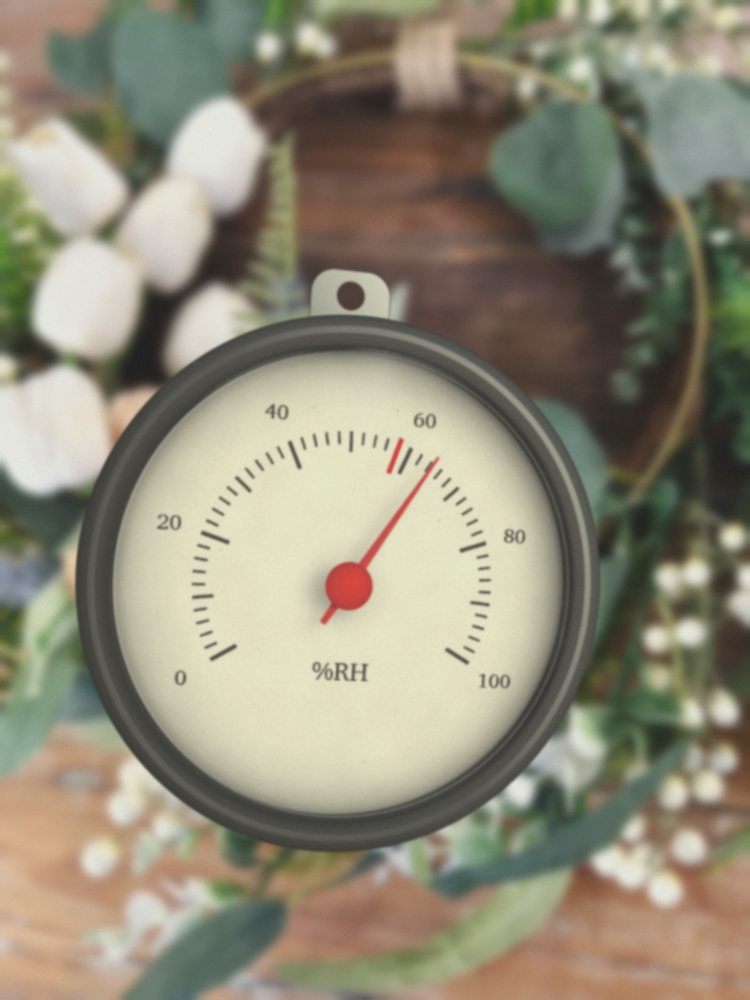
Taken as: 64 %
